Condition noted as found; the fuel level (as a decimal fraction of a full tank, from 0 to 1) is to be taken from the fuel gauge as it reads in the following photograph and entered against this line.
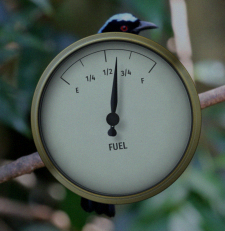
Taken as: 0.625
